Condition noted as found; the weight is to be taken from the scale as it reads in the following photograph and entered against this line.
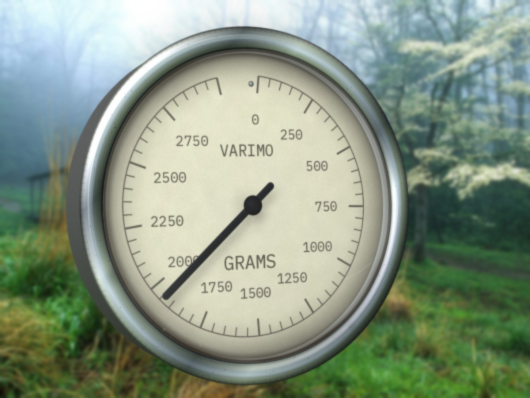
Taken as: 1950 g
